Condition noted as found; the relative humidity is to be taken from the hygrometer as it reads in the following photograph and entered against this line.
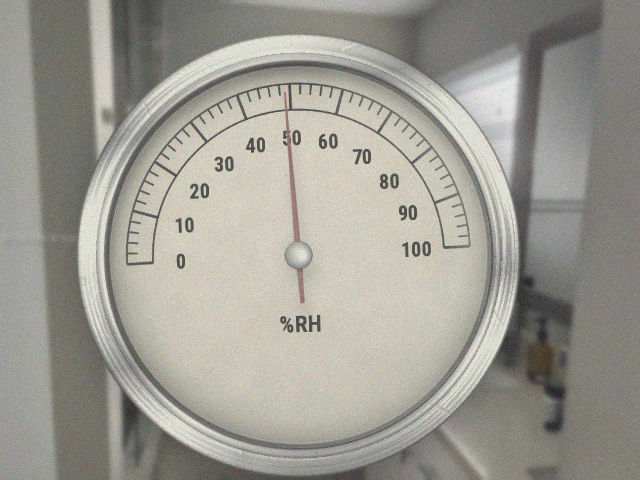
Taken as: 49 %
